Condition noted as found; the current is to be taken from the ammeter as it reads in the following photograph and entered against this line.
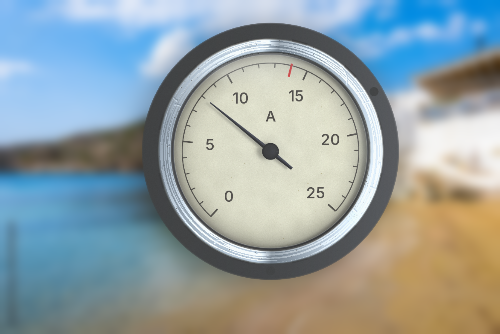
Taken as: 8 A
